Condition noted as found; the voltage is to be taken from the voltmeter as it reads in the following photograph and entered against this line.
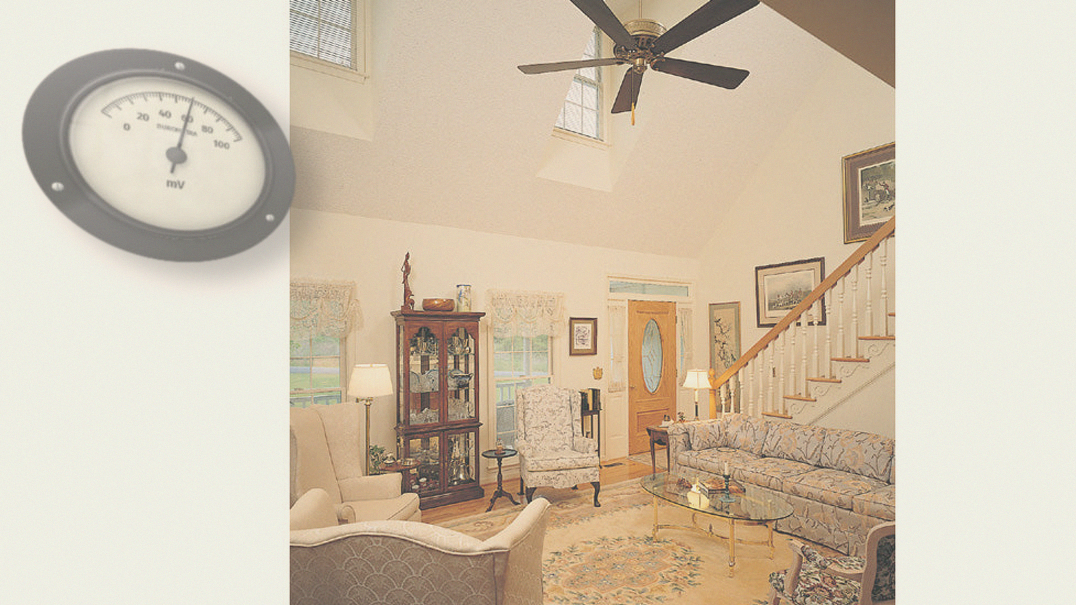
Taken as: 60 mV
